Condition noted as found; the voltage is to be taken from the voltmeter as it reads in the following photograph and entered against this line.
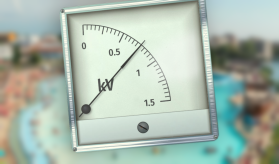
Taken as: 0.75 kV
